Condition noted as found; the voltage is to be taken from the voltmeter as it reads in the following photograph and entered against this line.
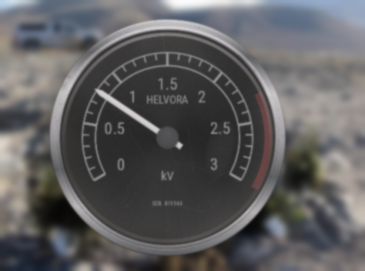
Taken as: 0.8 kV
